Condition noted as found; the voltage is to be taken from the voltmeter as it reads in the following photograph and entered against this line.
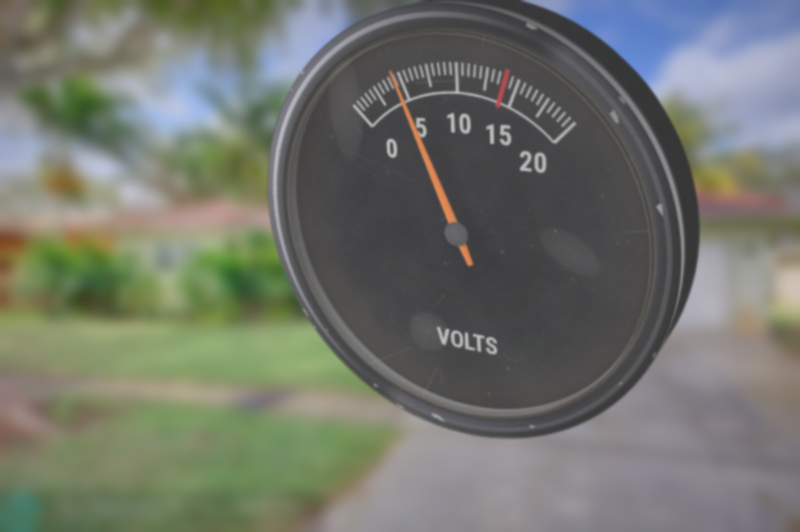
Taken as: 5 V
